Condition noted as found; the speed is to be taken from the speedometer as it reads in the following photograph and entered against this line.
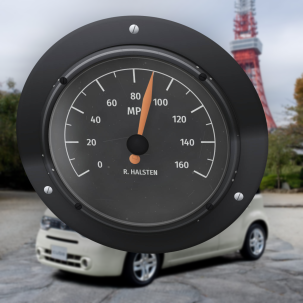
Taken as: 90 mph
